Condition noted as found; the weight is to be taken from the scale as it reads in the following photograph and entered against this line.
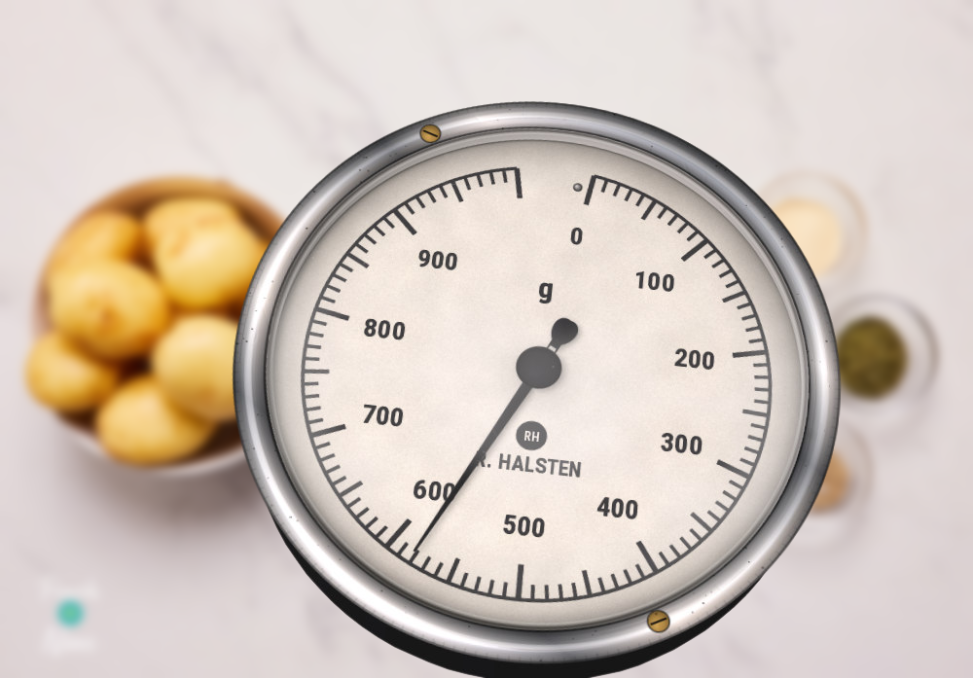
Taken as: 580 g
